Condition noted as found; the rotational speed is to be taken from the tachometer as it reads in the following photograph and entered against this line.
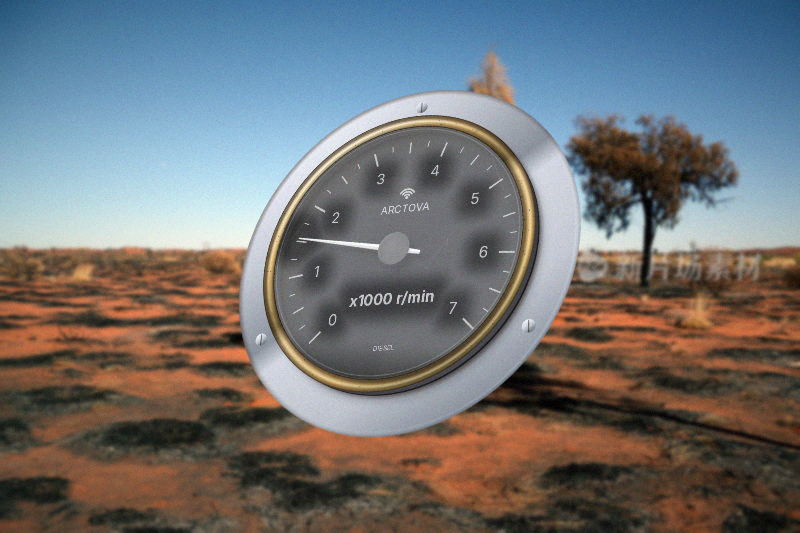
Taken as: 1500 rpm
